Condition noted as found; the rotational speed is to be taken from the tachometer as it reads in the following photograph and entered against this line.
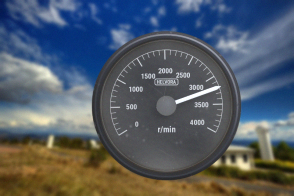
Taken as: 3200 rpm
